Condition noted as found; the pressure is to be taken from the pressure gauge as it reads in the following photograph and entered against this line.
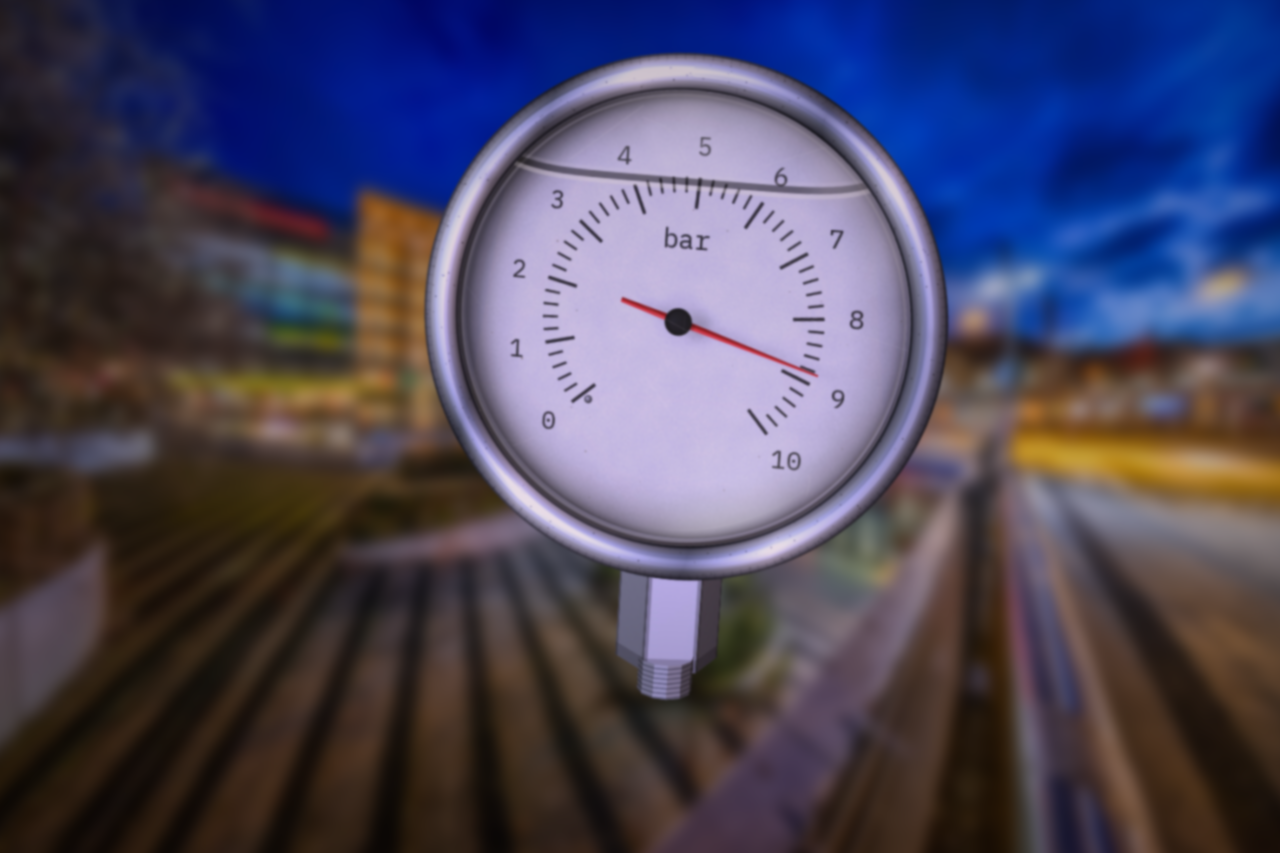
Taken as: 8.8 bar
